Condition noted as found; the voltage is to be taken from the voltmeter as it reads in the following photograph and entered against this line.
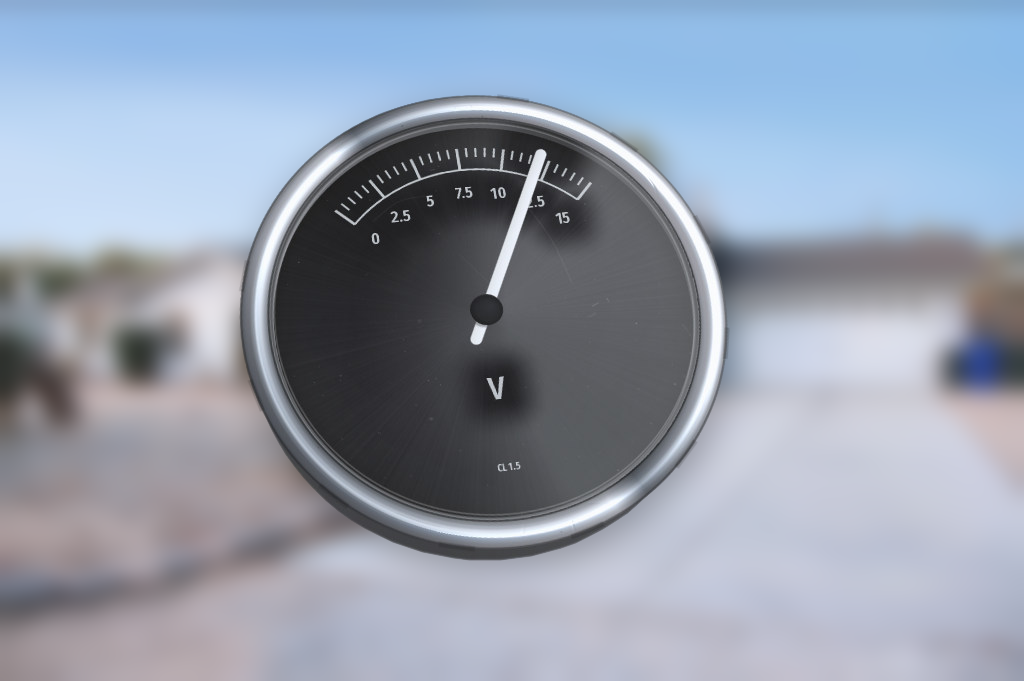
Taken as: 12 V
